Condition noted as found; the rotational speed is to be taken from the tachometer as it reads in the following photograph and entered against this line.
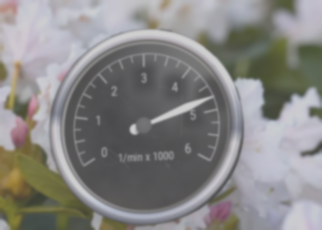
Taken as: 4750 rpm
